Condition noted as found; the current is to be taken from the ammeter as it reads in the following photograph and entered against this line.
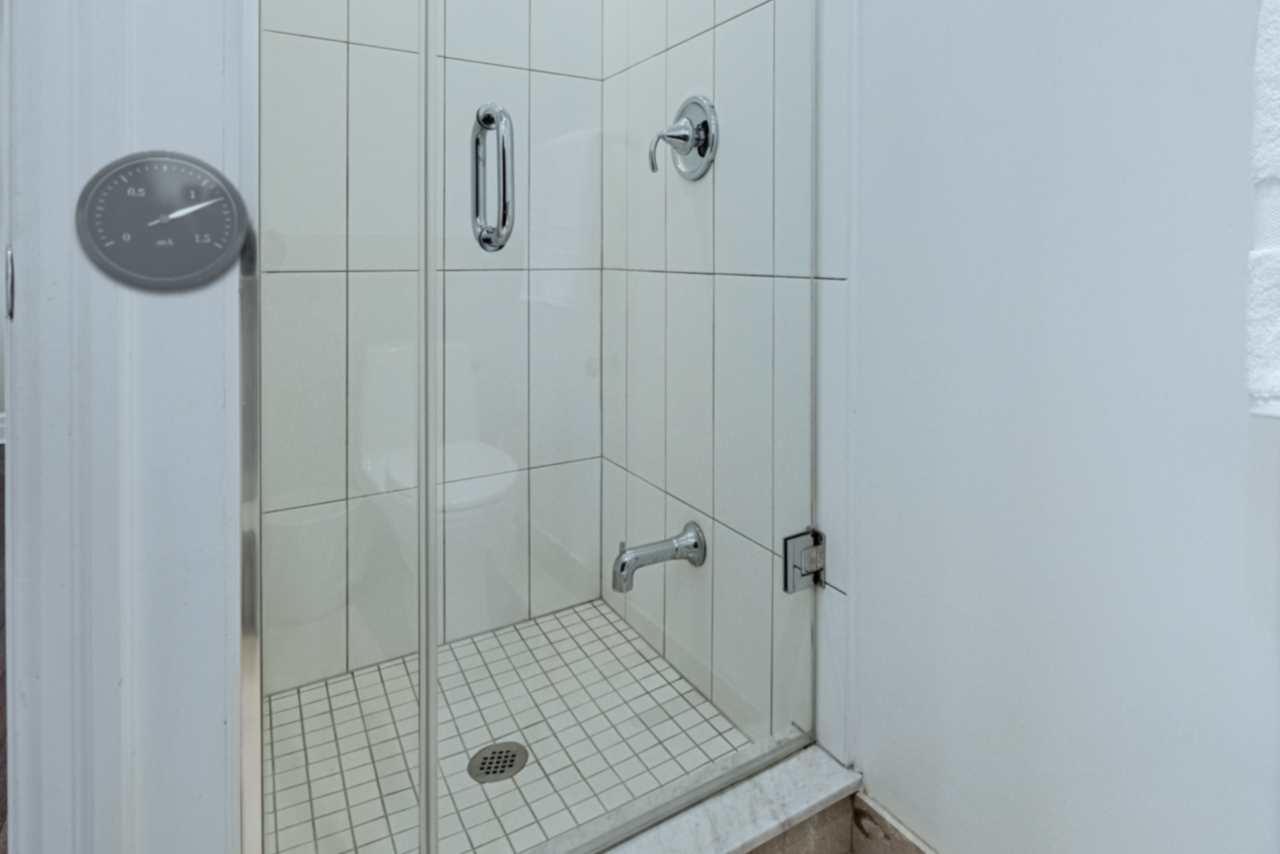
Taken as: 1.15 mA
